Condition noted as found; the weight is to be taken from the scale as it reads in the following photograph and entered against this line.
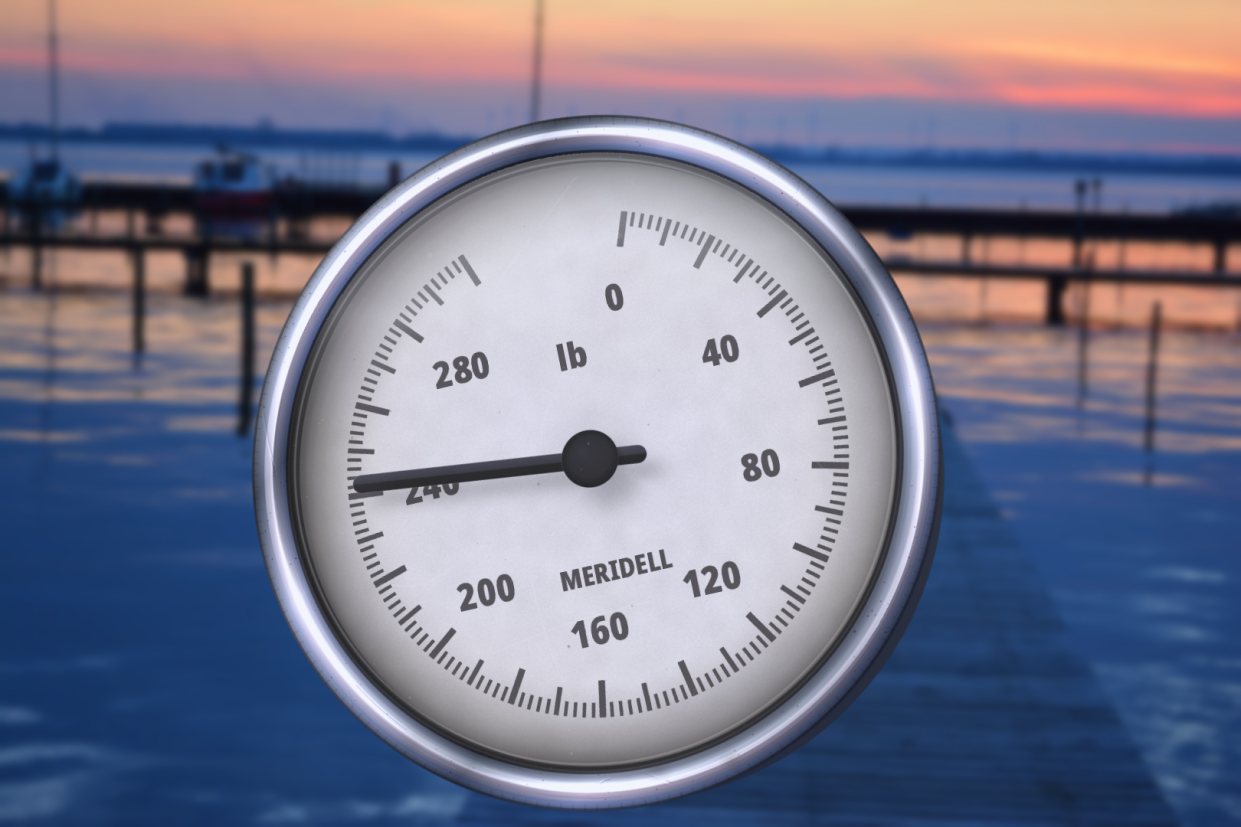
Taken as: 242 lb
